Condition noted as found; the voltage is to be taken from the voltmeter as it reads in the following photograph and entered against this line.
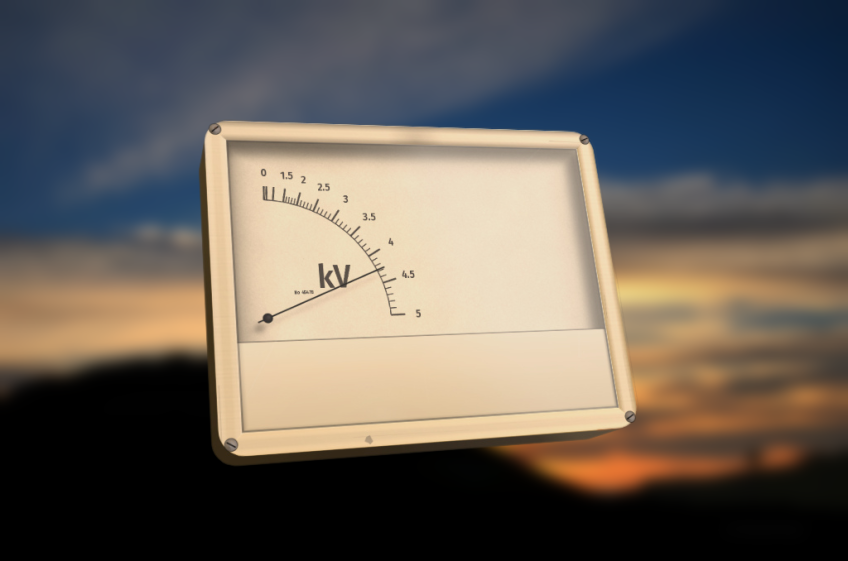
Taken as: 4.3 kV
